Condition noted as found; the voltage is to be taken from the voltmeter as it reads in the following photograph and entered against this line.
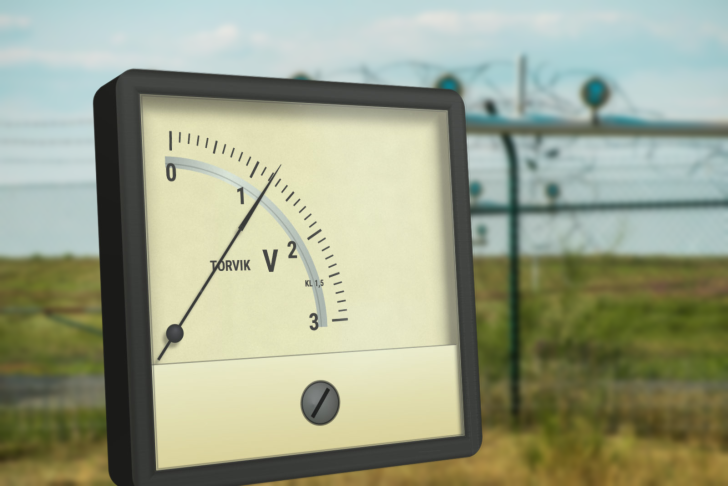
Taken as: 1.2 V
